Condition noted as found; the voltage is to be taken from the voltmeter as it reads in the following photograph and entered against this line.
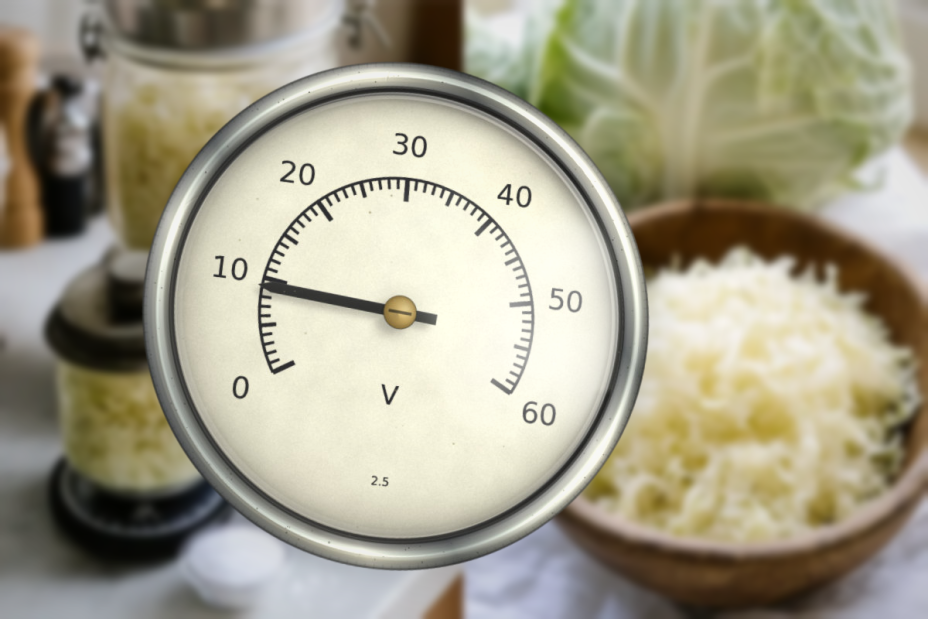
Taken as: 9 V
